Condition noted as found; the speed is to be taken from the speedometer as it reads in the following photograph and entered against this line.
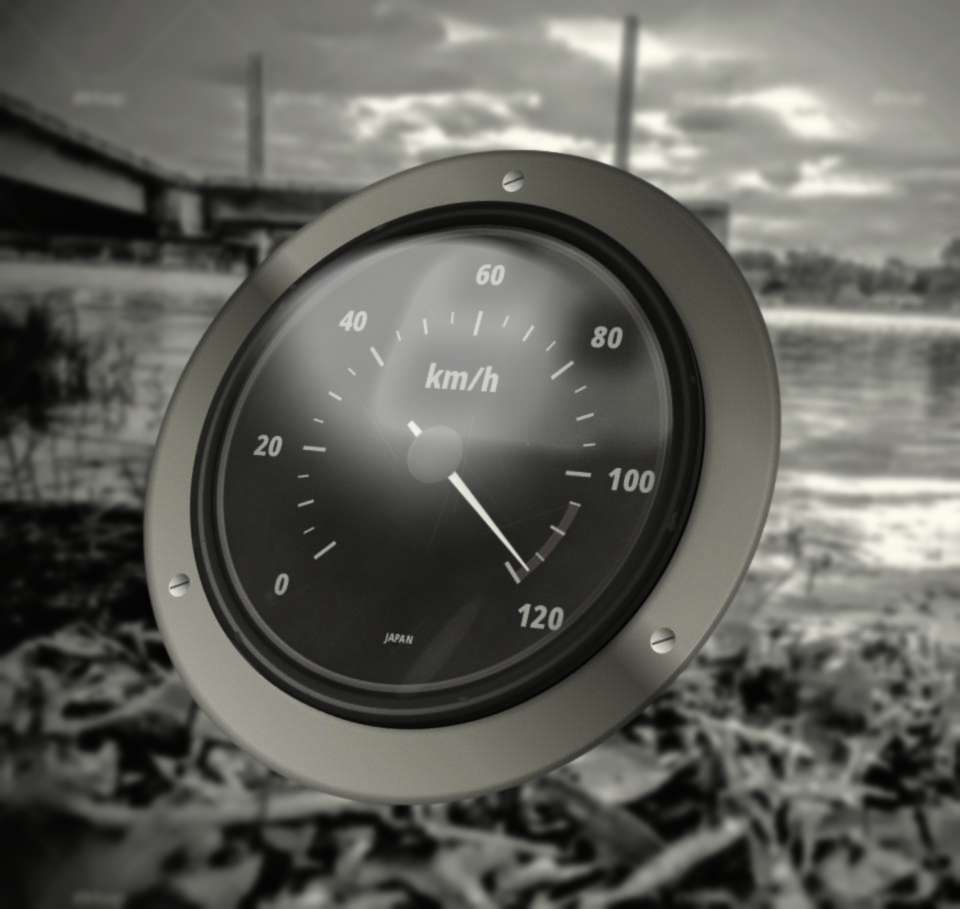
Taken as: 117.5 km/h
